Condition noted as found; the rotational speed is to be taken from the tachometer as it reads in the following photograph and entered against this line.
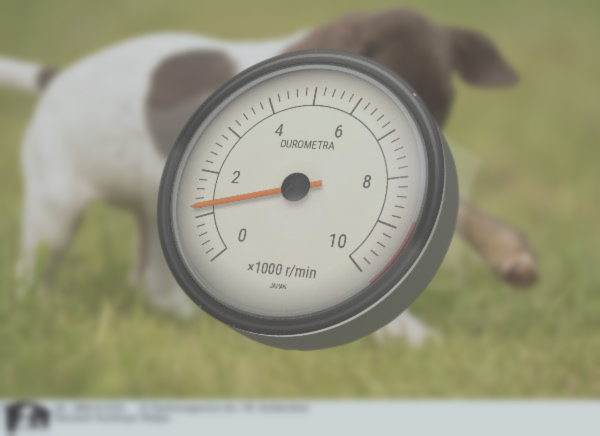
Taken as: 1200 rpm
